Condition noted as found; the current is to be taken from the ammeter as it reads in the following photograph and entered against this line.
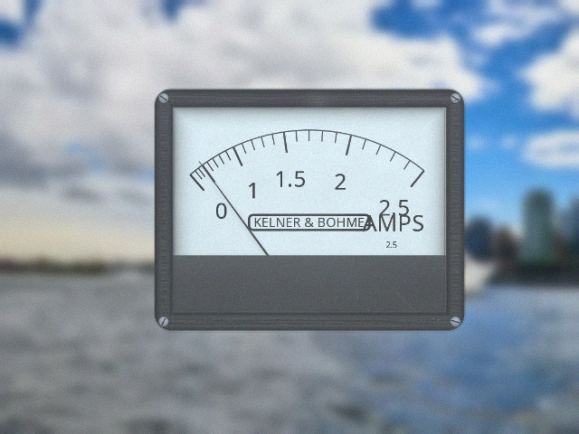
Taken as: 0.5 A
